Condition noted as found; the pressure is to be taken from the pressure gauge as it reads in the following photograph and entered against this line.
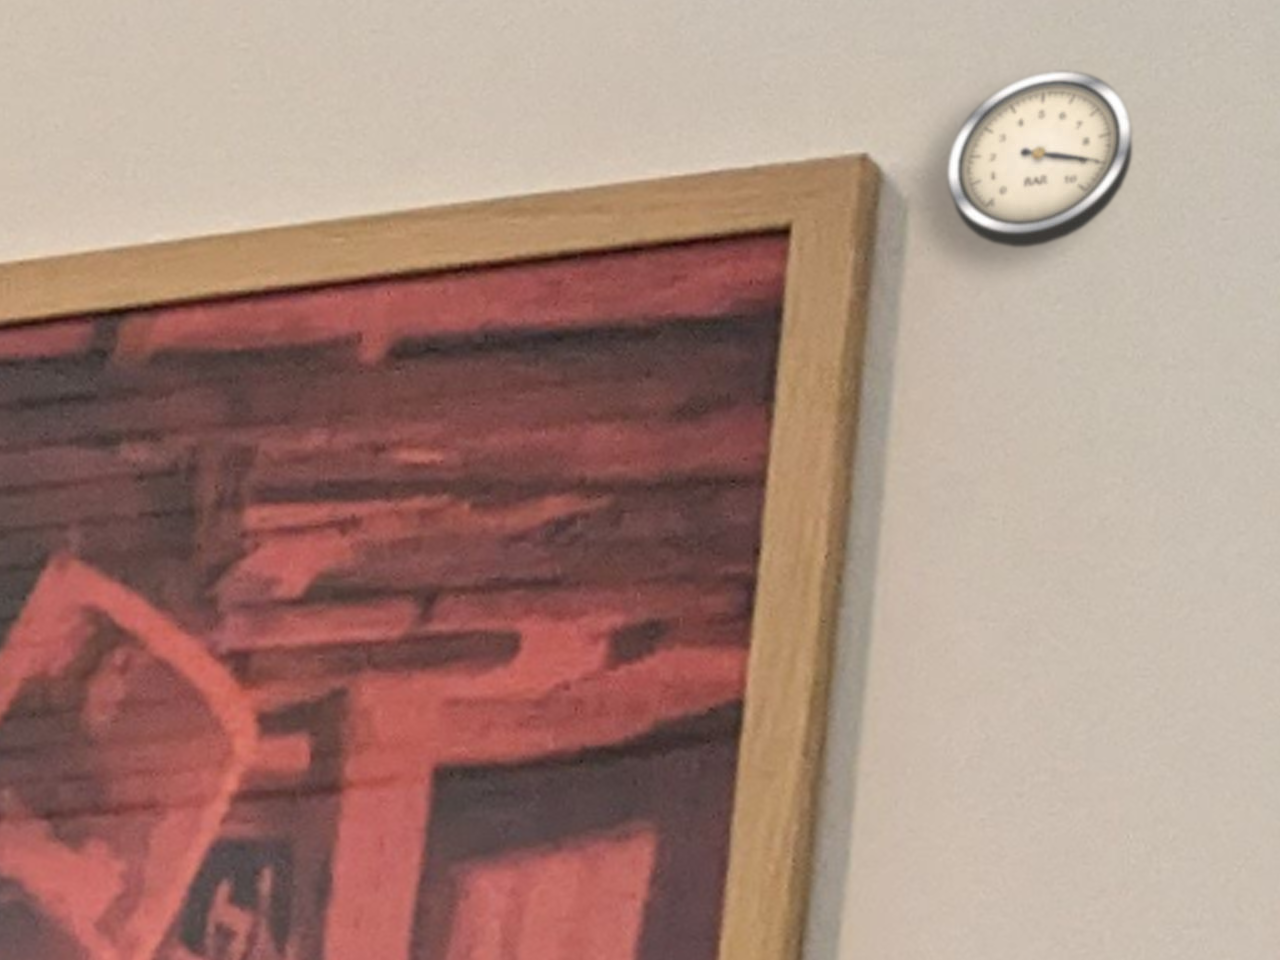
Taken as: 9 bar
